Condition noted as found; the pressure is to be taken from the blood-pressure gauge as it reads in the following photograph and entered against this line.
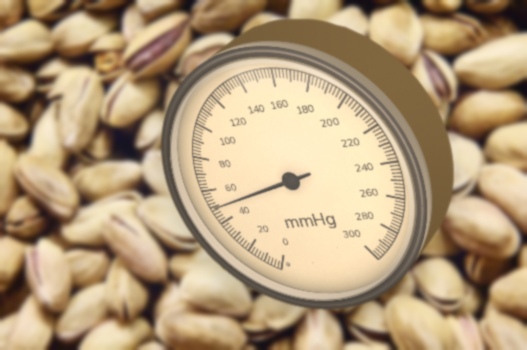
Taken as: 50 mmHg
